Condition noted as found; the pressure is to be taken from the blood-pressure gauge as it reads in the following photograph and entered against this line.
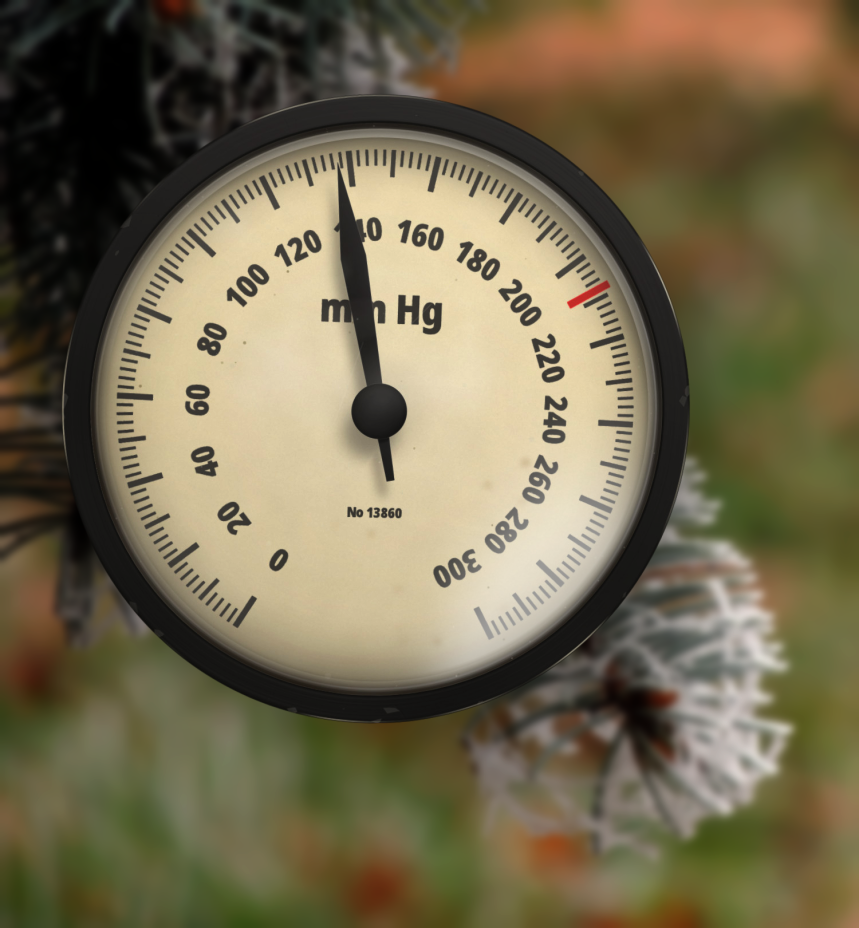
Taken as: 137 mmHg
